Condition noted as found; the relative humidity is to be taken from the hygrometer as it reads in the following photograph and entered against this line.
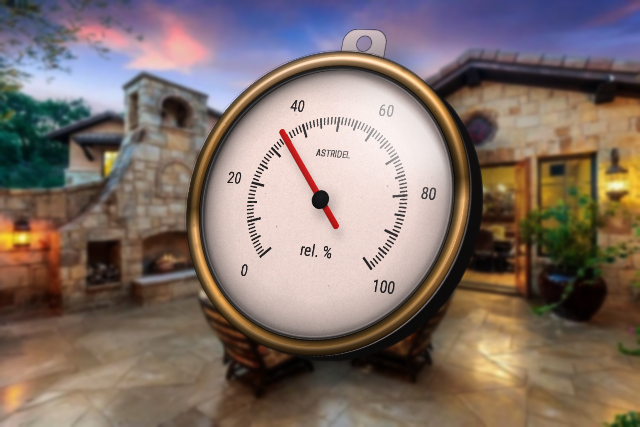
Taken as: 35 %
